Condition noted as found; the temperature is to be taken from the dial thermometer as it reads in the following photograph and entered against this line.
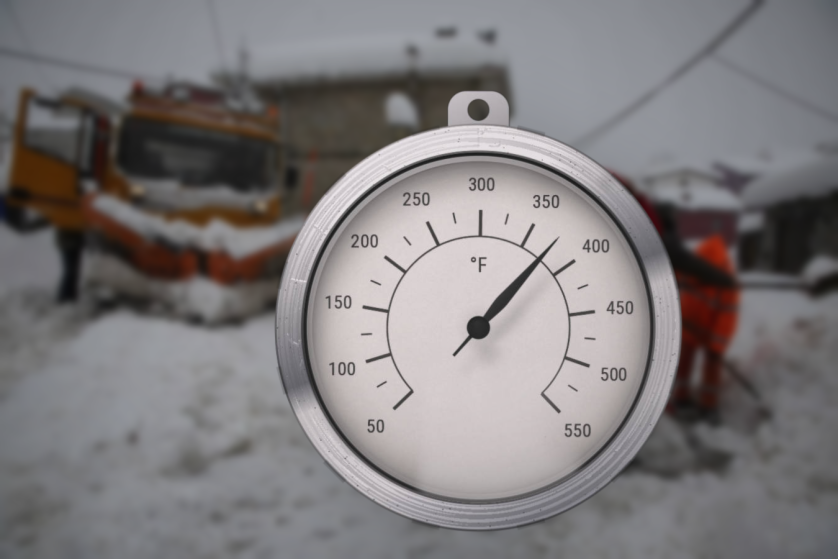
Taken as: 375 °F
